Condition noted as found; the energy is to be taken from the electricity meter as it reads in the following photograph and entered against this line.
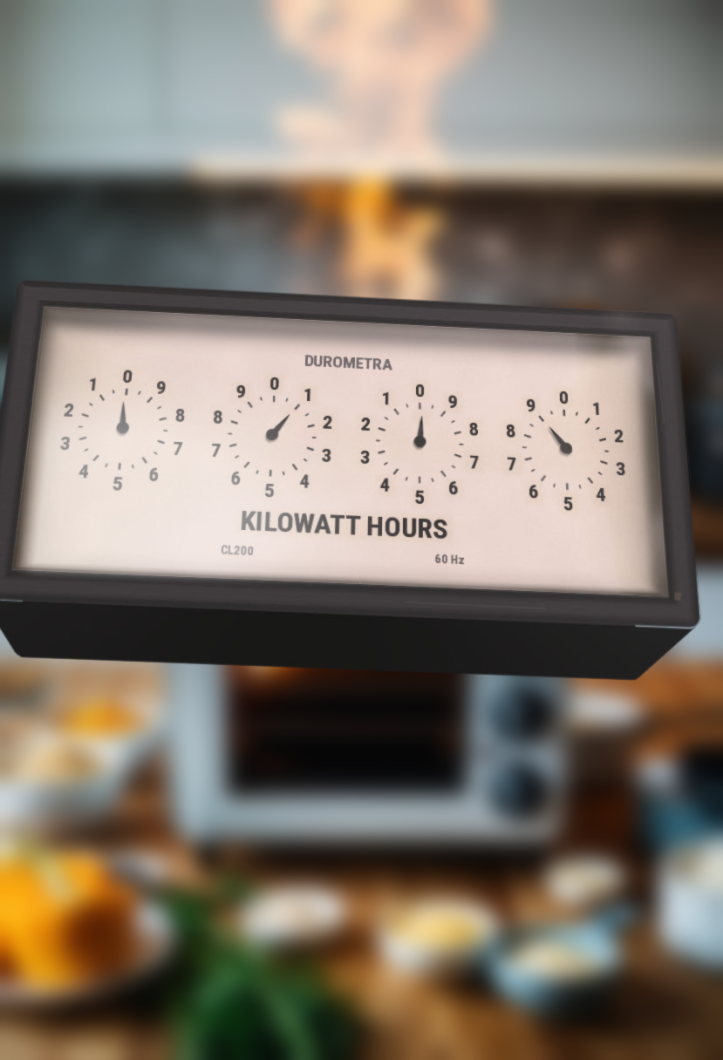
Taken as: 99 kWh
